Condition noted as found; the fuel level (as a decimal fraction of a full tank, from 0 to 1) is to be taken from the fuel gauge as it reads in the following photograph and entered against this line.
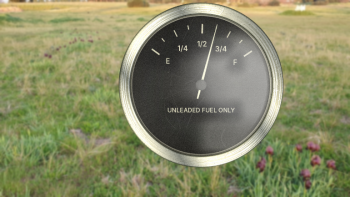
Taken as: 0.625
